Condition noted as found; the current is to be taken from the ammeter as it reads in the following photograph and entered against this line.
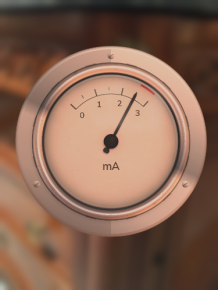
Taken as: 2.5 mA
